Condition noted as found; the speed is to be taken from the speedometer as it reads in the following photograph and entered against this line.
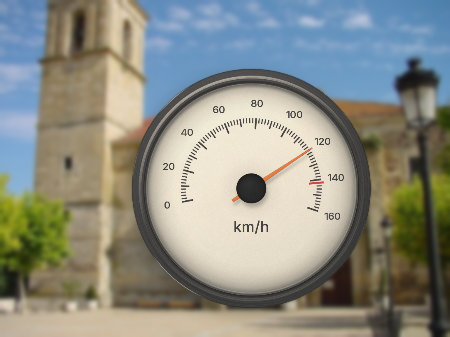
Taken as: 120 km/h
